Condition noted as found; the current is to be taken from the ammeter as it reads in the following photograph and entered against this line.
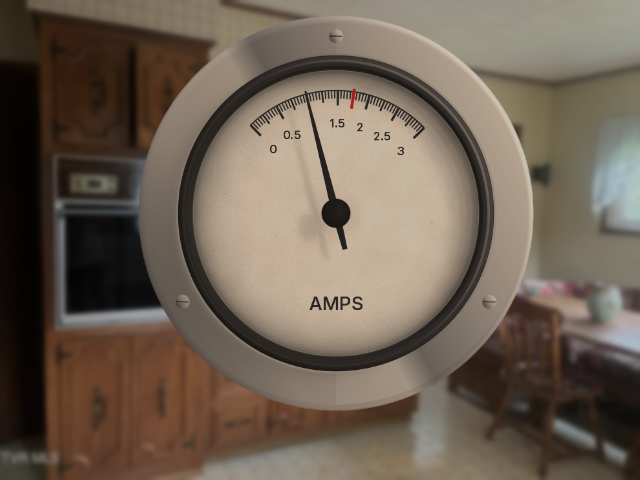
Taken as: 1 A
